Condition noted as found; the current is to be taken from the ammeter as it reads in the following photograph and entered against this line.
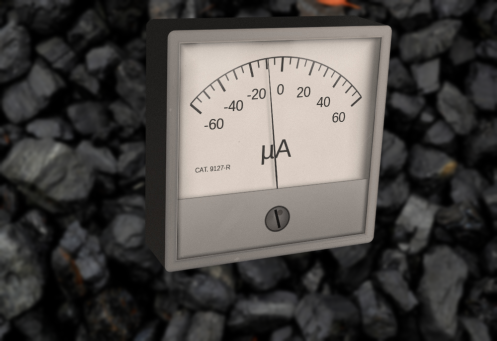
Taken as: -10 µA
